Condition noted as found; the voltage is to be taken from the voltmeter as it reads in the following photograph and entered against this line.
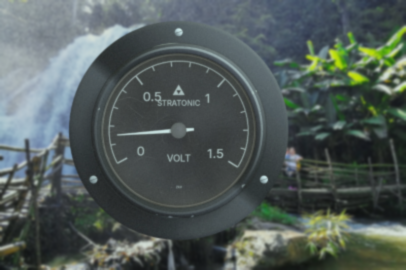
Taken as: 0.15 V
